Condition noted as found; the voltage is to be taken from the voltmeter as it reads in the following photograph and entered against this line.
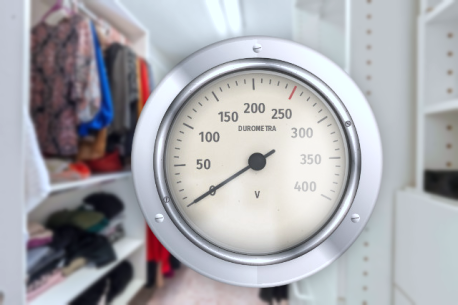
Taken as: 0 V
